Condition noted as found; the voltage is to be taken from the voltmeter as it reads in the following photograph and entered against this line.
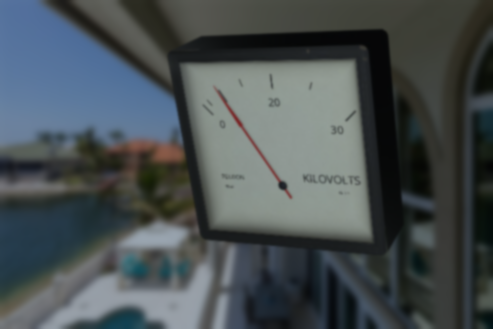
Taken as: 10 kV
